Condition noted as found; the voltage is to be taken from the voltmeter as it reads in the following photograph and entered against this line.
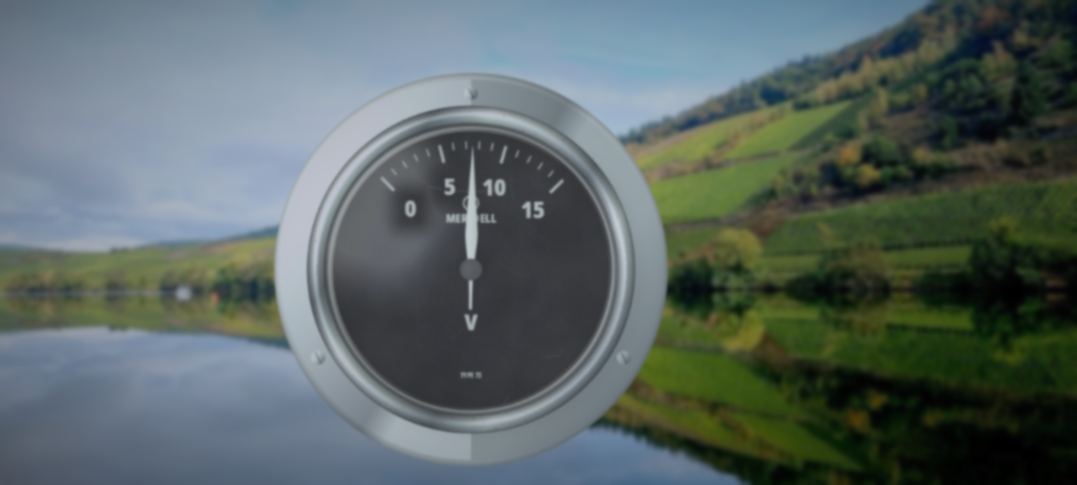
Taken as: 7.5 V
